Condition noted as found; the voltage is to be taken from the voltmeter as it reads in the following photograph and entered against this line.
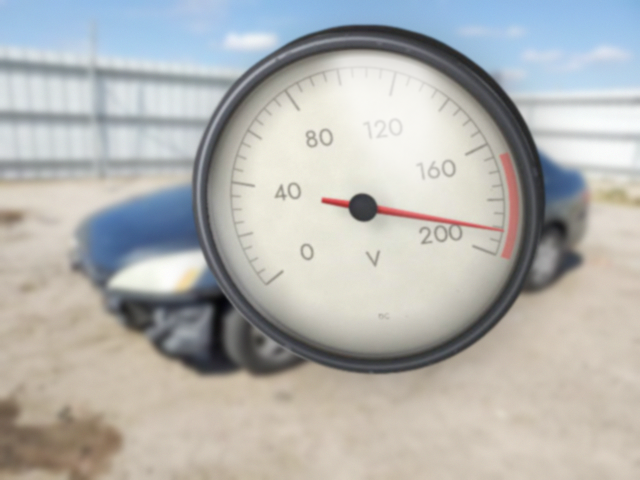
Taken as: 190 V
